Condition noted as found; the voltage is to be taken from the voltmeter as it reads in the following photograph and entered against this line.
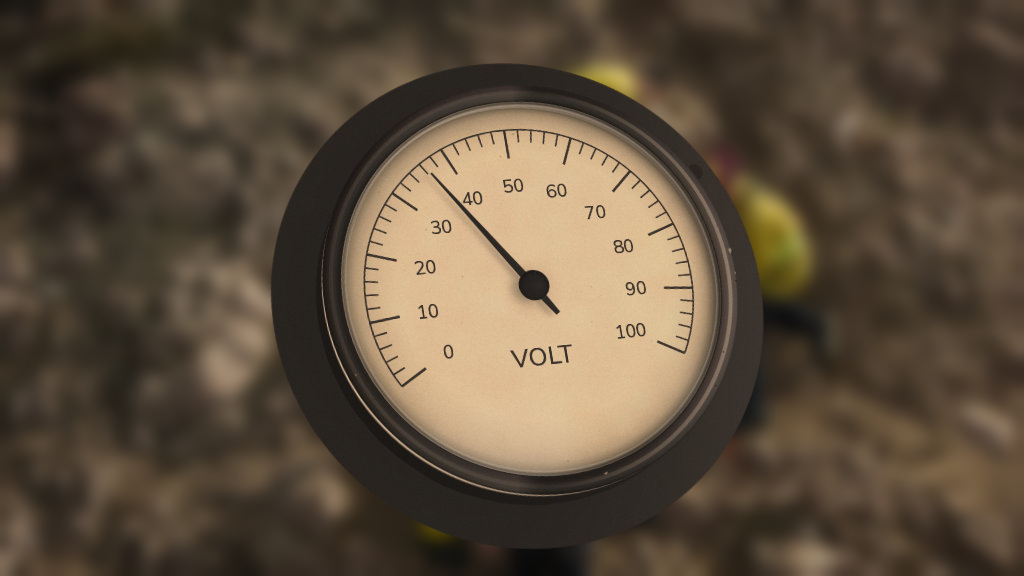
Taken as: 36 V
